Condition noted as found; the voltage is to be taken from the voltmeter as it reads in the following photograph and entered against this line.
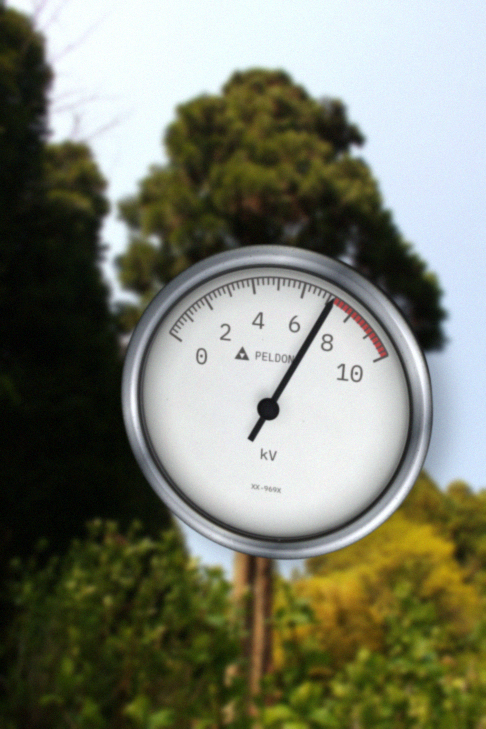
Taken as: 7.2 kV
